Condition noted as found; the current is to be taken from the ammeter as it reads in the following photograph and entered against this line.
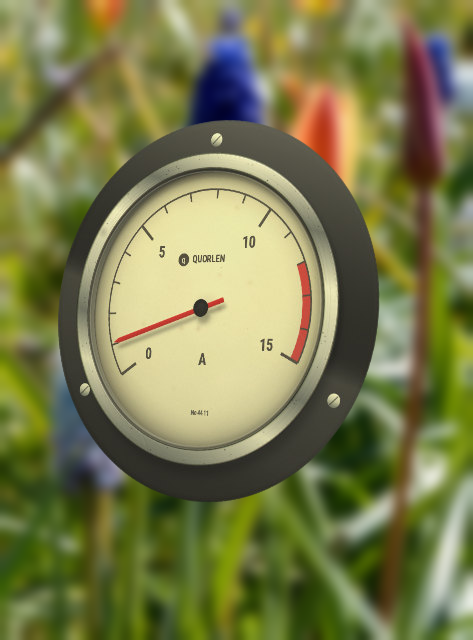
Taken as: 1 A
